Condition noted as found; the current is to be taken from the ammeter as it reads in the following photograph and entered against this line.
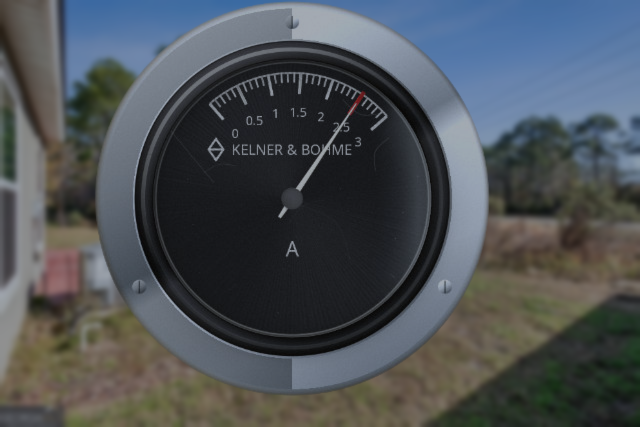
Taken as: 2.5 A
